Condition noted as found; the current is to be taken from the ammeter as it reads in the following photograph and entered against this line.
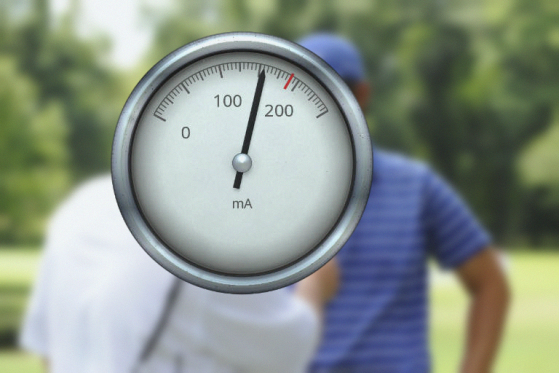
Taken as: 155 mA
